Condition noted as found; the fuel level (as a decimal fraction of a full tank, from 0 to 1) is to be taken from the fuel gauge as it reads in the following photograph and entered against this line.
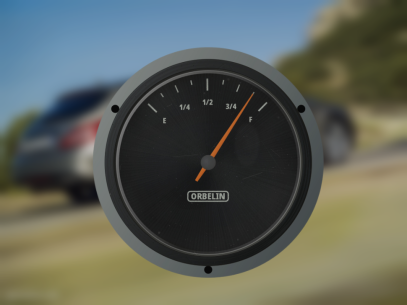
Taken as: 0.875
